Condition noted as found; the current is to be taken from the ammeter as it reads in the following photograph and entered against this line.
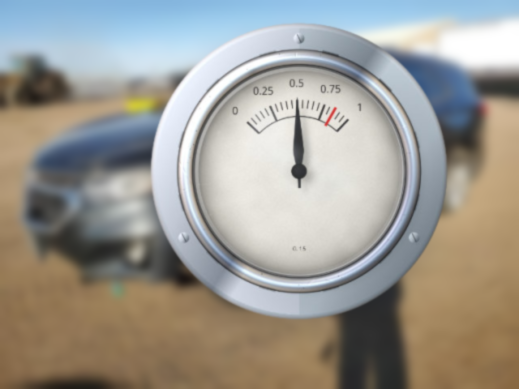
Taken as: 0.5 A
